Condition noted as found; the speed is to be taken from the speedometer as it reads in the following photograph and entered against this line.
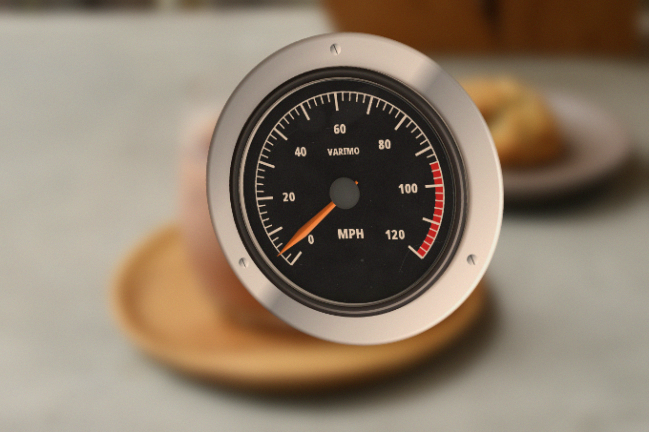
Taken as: 4 mph
